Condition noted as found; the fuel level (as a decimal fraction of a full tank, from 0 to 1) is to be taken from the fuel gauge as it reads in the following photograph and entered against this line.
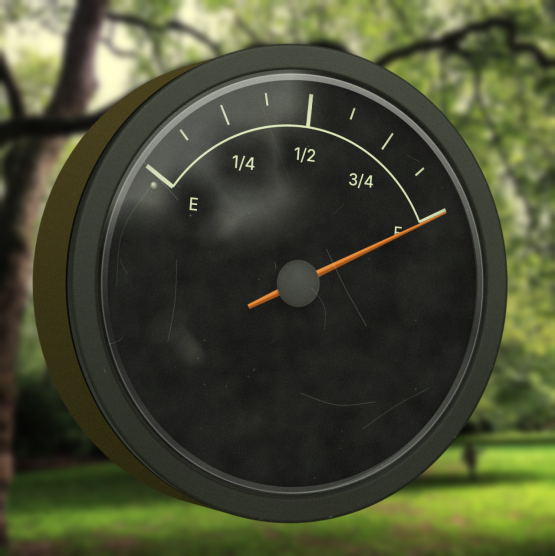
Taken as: 1
